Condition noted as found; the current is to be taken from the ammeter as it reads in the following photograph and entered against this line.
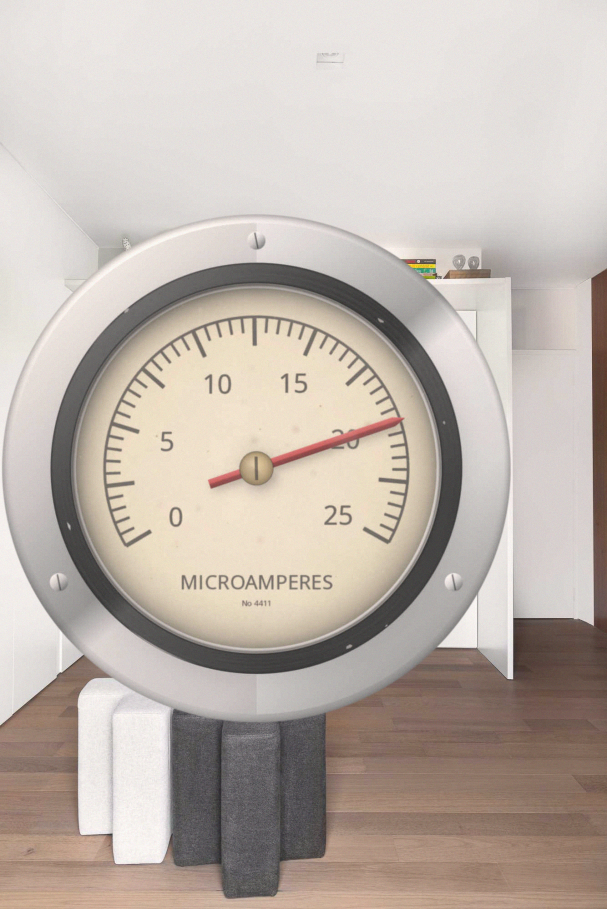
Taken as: 20 µA
